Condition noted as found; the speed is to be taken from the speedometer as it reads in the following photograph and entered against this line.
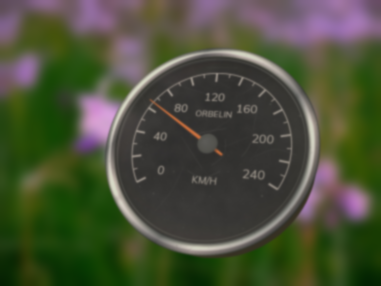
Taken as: 65 km/h
